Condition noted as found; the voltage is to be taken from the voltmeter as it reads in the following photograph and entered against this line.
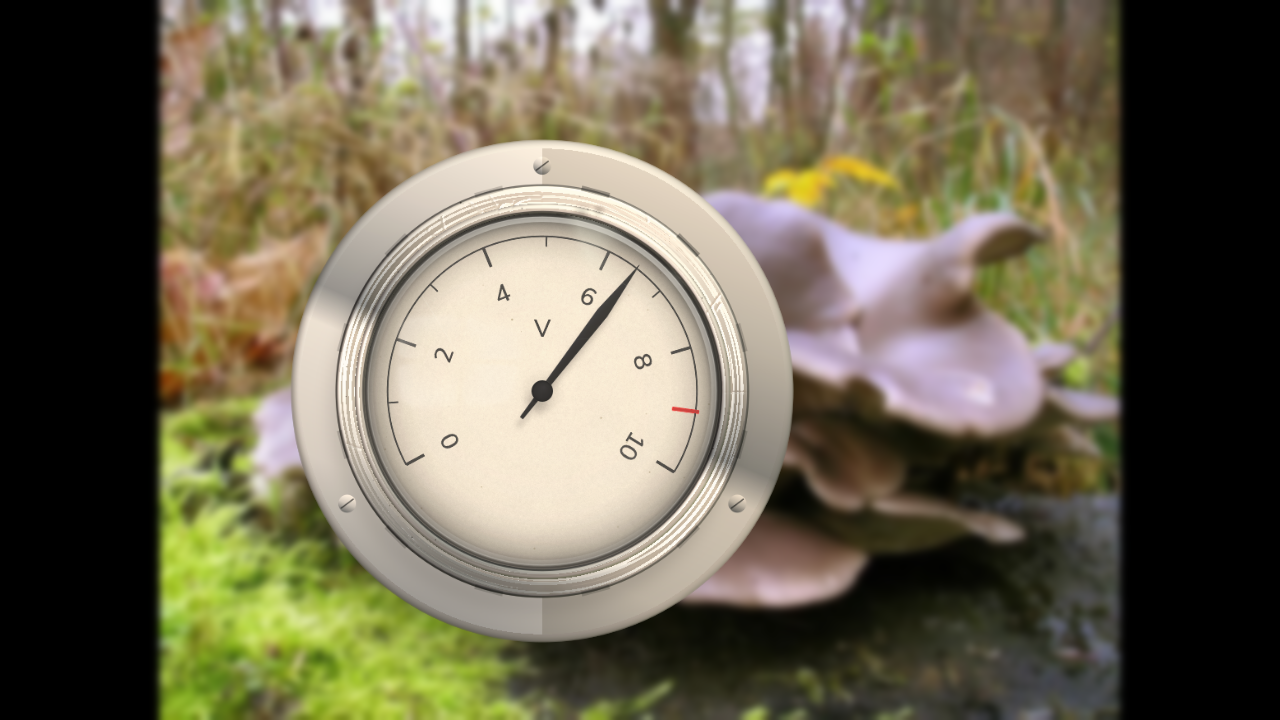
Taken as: 6.5 V
